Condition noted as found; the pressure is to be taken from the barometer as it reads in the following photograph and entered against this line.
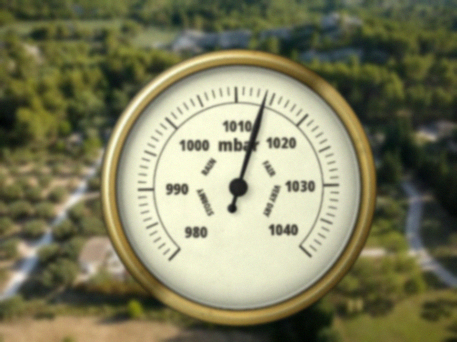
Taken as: 1014 mbar
